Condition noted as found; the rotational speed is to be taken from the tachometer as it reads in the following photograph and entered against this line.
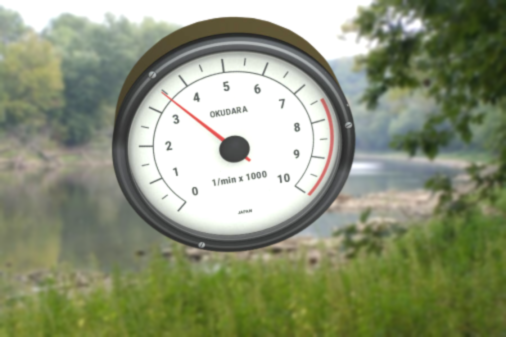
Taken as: 3500 rpm
